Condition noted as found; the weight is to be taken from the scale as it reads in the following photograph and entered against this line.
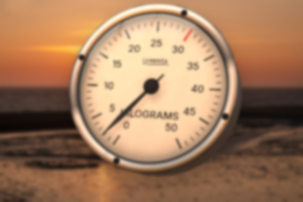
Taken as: 2 kg
